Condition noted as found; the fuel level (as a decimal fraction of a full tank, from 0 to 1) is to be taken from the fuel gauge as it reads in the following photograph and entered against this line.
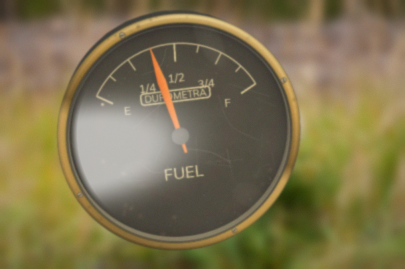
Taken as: 0.375
